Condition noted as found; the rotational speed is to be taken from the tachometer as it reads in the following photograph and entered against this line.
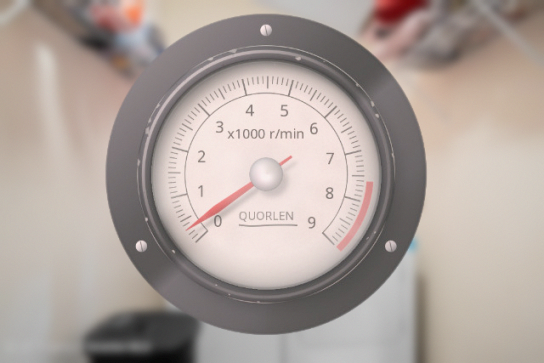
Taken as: 300 rpm
